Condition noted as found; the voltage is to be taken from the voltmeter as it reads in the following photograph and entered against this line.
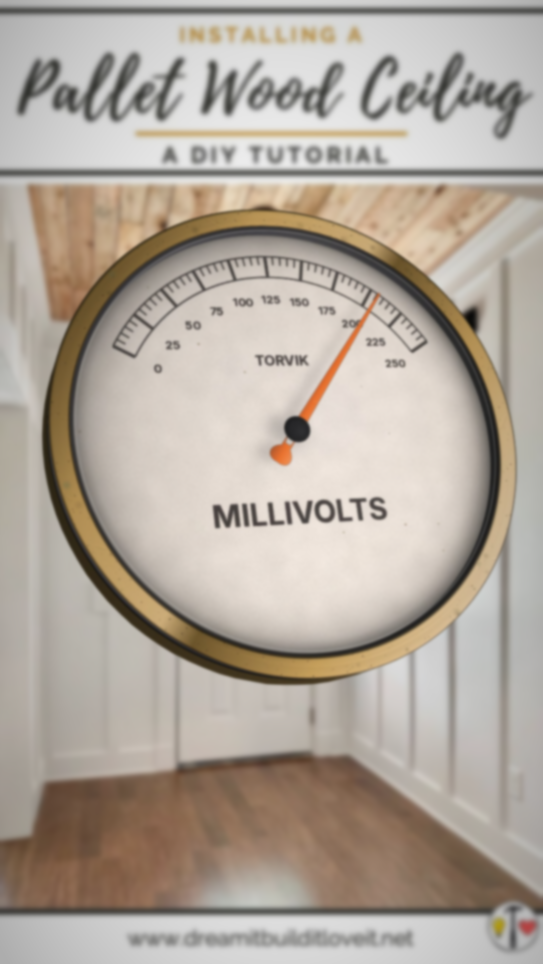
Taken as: 205 mV
